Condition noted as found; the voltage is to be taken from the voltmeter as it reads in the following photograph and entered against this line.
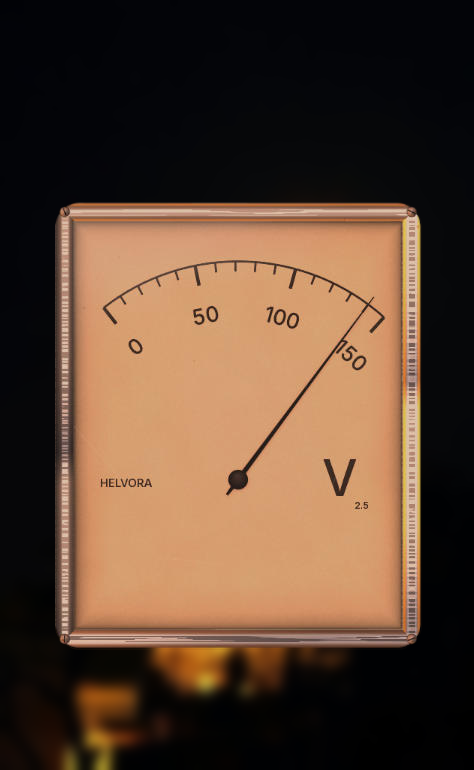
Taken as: 140 V
